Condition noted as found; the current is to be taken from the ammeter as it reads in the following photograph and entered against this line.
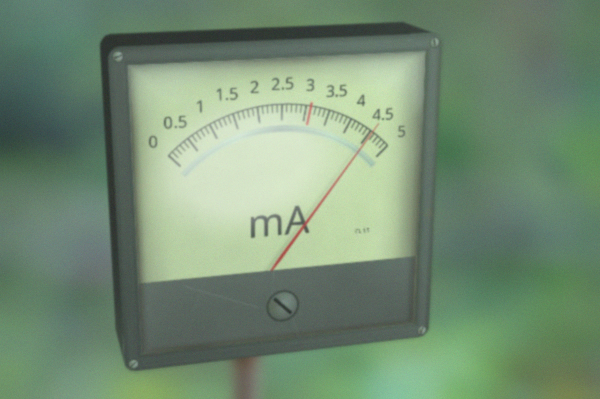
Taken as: 4.5 mA
